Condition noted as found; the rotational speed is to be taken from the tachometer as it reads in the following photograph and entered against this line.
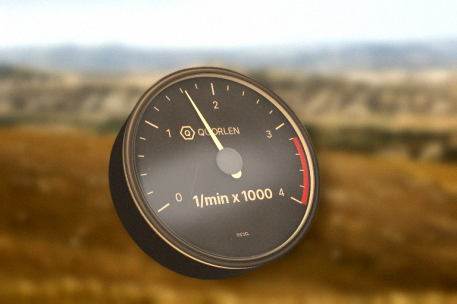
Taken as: 1600 rpm
